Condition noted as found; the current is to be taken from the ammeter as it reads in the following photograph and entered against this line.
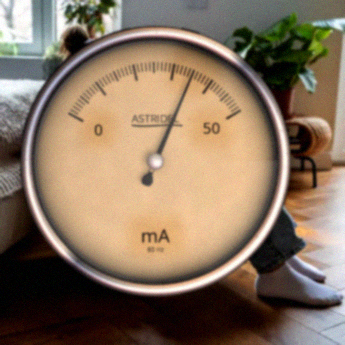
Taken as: 35 mA
